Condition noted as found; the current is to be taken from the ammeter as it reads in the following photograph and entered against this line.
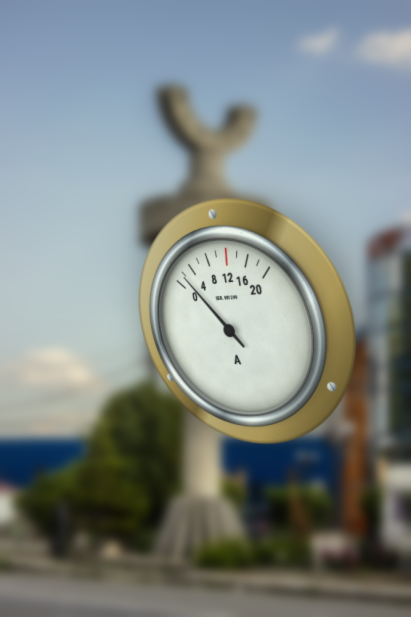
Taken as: 2 A
